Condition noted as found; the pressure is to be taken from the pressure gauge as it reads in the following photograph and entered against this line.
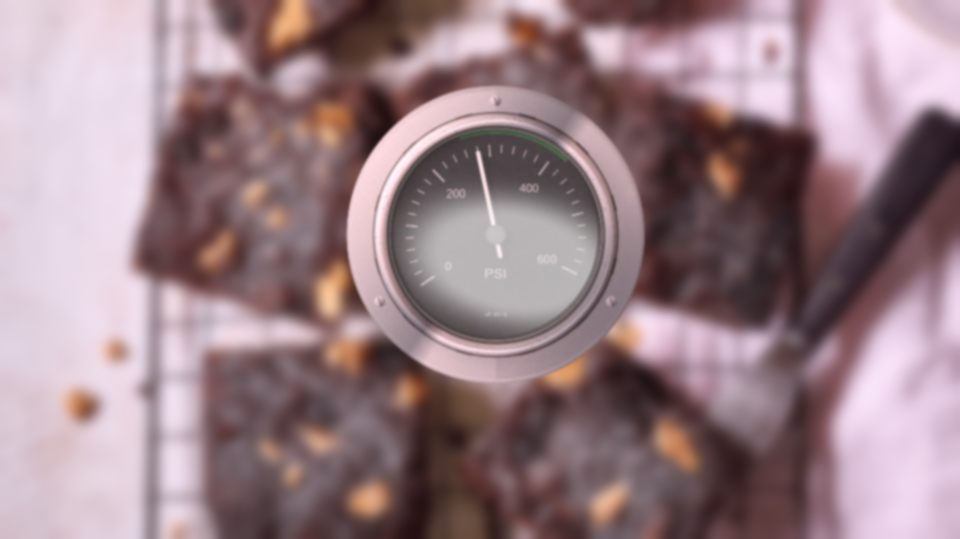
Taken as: 280 psi
